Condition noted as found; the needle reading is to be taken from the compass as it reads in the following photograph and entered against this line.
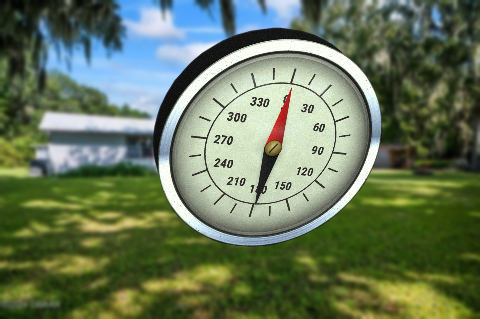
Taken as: 0 °
